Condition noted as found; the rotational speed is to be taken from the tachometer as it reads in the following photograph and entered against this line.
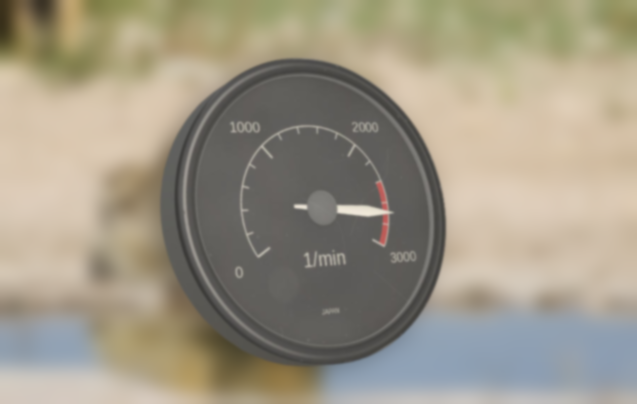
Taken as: 2700 rpm
